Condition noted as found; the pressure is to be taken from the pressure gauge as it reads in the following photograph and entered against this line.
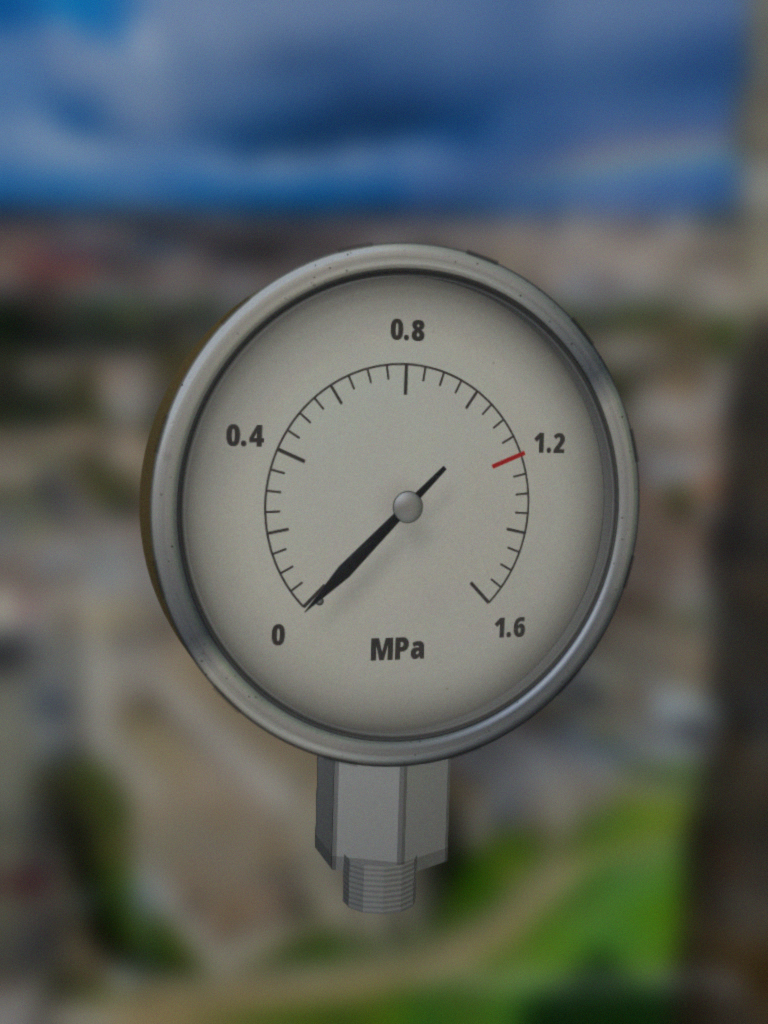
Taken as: 0 MPa
